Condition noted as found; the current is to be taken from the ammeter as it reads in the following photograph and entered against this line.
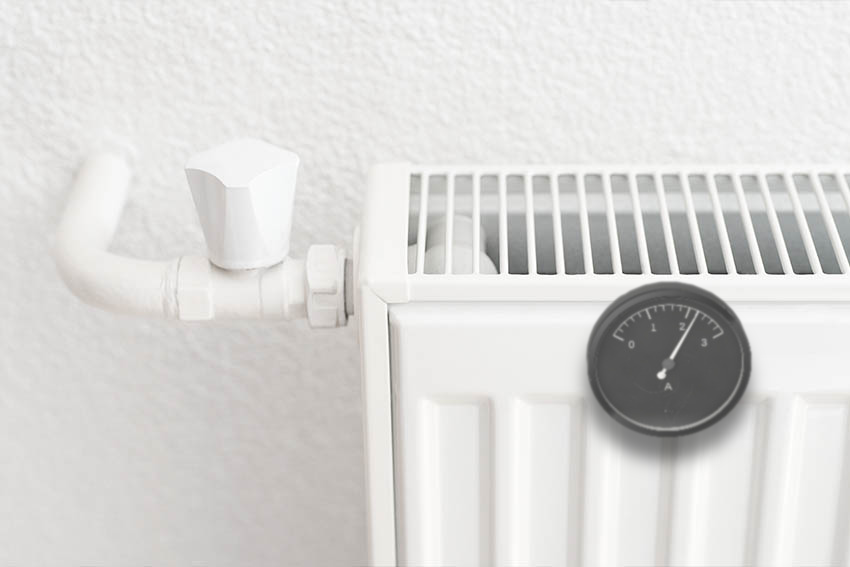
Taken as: 2.2 A
